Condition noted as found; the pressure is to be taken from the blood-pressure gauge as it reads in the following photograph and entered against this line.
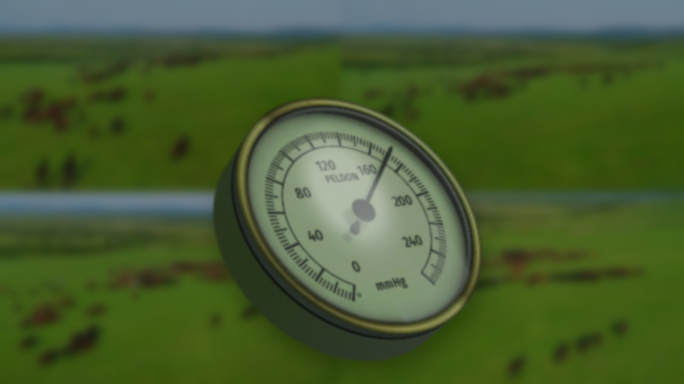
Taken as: 170 mmHg
